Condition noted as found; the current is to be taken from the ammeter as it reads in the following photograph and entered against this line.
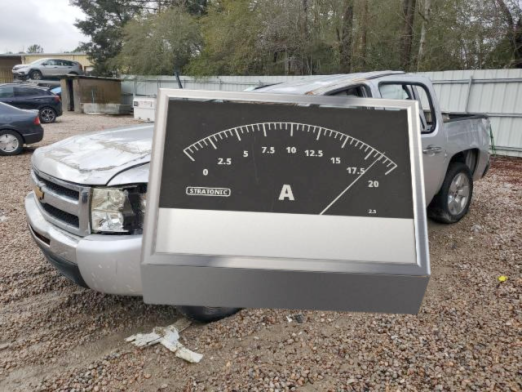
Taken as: 18.5 A
